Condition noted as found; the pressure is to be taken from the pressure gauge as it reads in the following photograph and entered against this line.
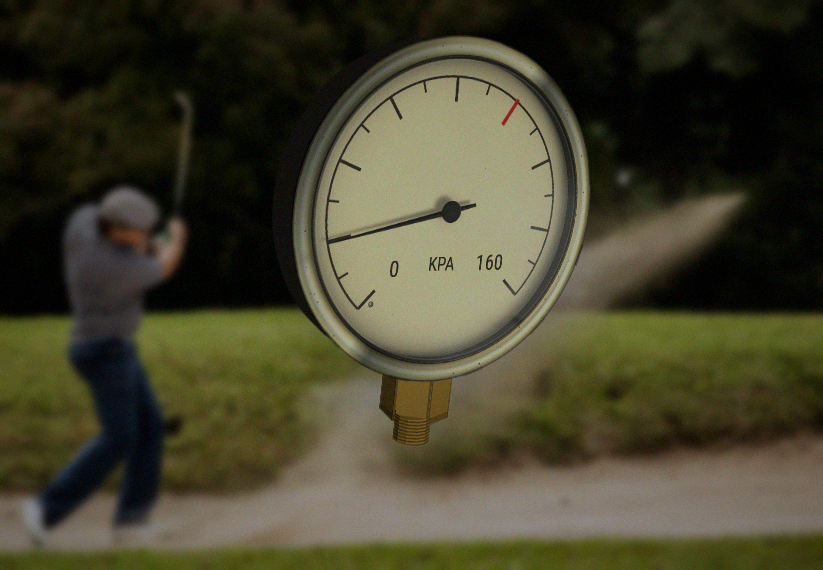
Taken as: 20 kPa
